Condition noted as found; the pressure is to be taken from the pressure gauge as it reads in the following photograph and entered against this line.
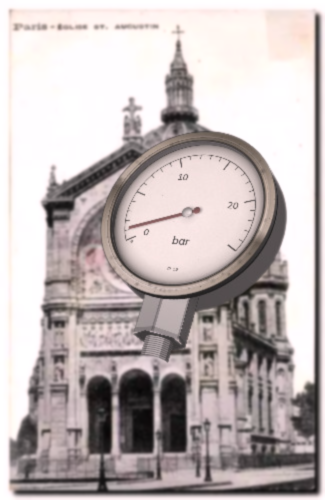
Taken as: 1 bar
